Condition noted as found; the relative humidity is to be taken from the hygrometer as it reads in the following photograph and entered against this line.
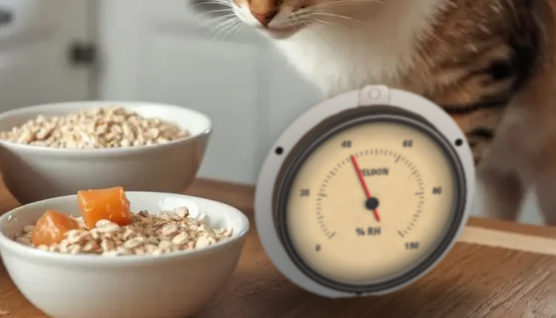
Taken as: 40 %
